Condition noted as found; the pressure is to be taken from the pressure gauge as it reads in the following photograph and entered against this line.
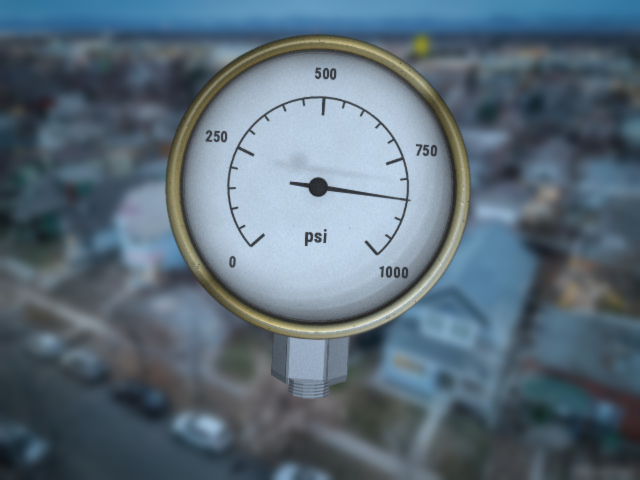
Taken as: 850 psi
